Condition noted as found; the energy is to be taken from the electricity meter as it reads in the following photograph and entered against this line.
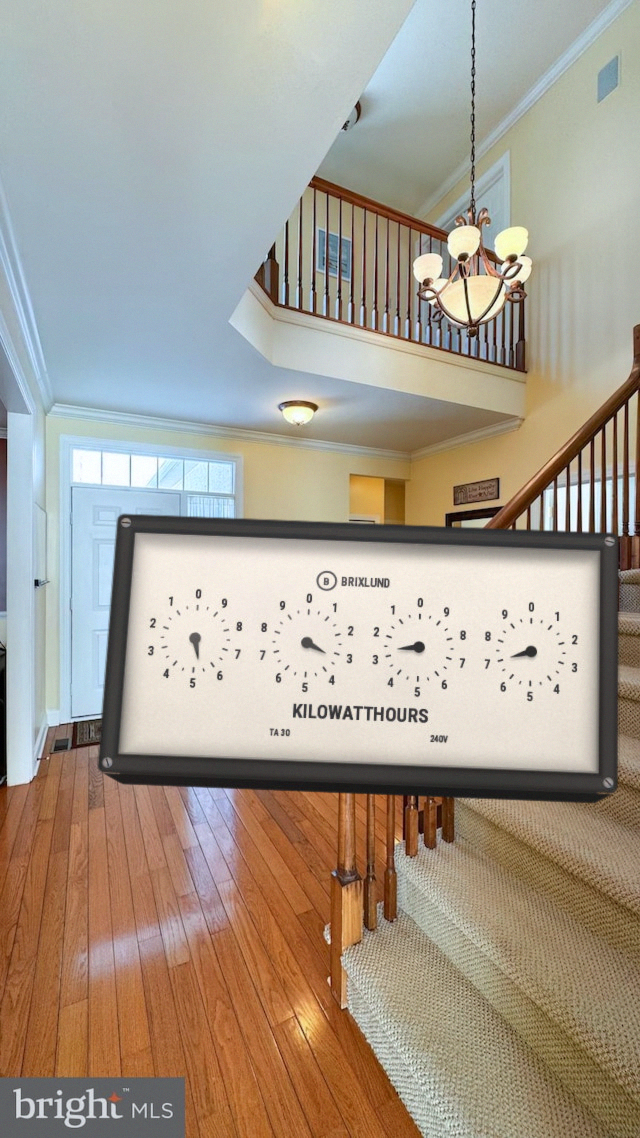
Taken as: 5327 kWh
